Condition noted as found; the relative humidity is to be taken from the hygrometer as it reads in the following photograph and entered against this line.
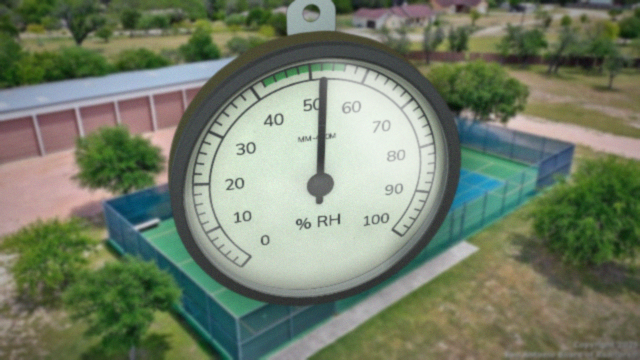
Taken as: 52 %
